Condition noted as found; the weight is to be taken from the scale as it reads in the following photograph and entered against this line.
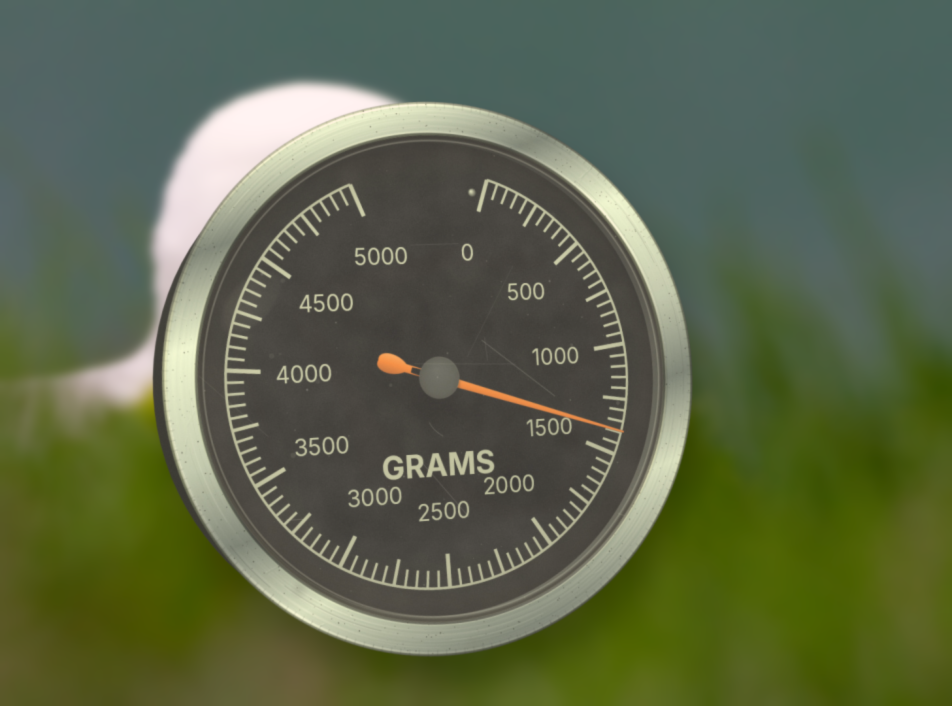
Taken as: 1400 g
